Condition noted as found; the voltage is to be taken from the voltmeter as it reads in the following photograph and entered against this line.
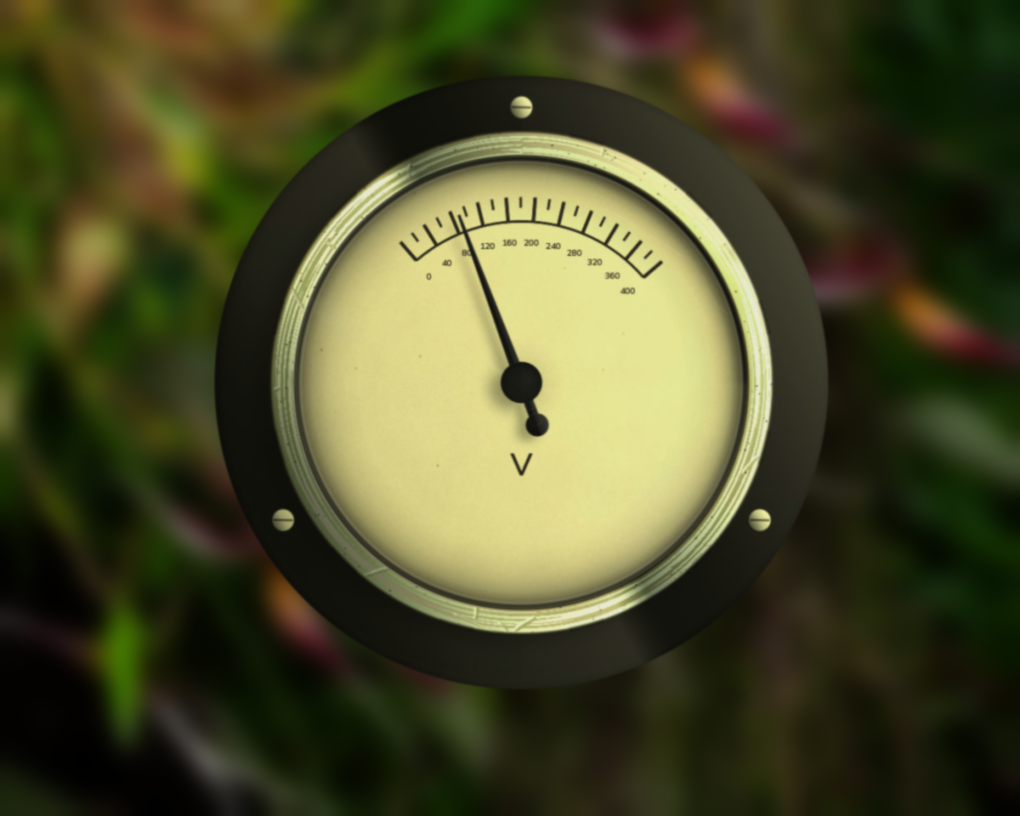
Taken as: 90 V
